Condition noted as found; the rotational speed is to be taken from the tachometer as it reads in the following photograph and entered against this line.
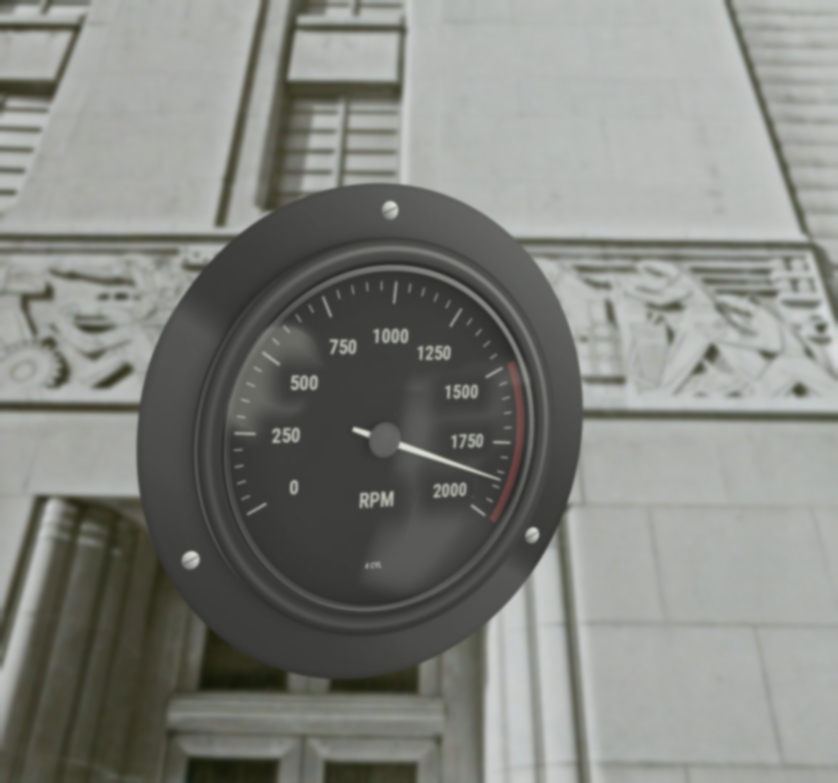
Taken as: 1875 rpm
